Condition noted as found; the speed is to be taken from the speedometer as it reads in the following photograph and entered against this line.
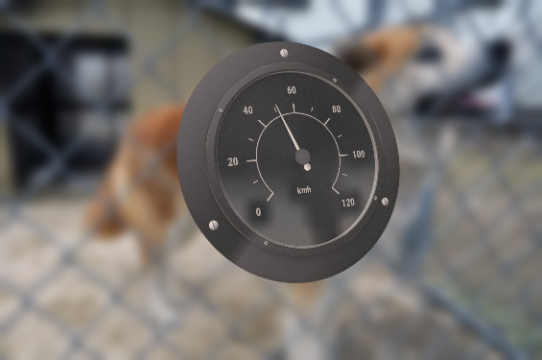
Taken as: 50 km/h
